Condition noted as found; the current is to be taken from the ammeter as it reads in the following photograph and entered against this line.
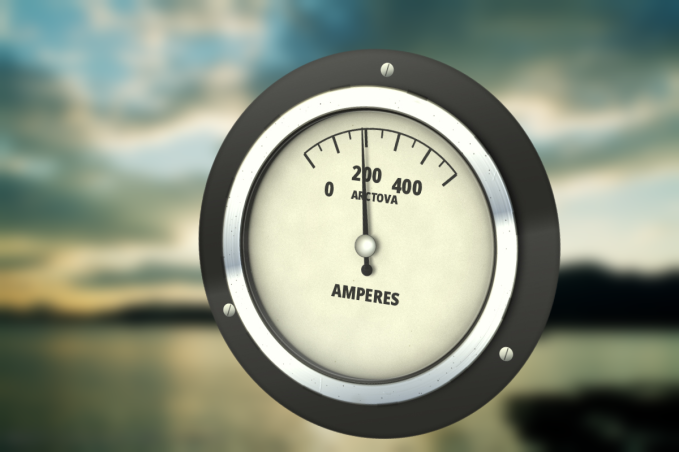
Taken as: 200 A
